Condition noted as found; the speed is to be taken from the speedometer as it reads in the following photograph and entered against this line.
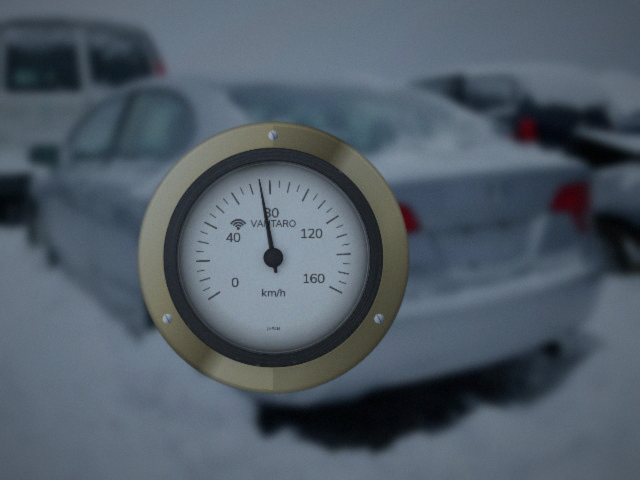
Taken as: 75 km/h
